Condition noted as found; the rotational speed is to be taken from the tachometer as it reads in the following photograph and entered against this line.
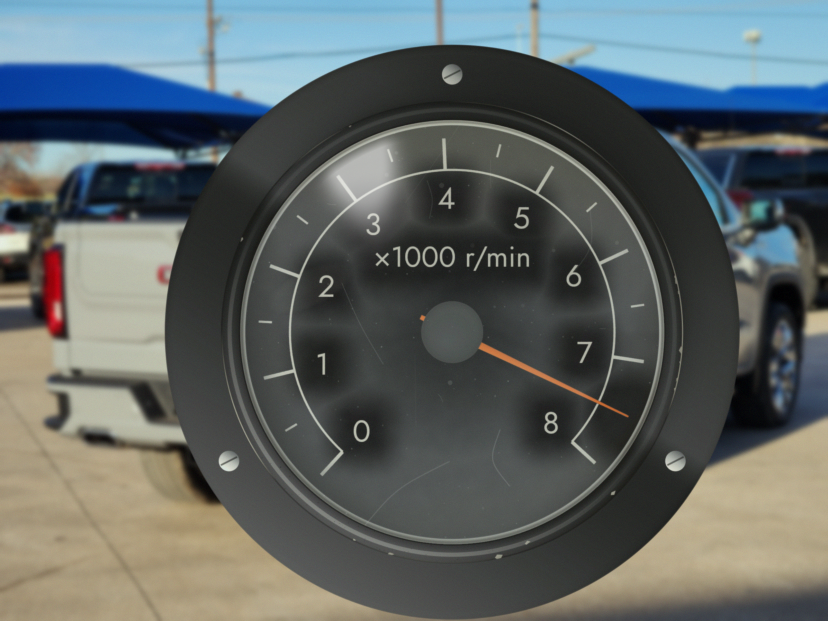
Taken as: 7500 rpm
